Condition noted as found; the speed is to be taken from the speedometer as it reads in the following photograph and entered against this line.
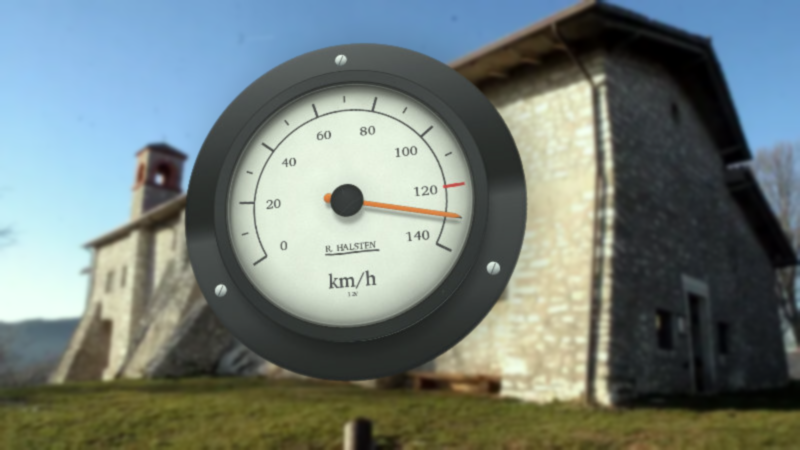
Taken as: 130 km/h
